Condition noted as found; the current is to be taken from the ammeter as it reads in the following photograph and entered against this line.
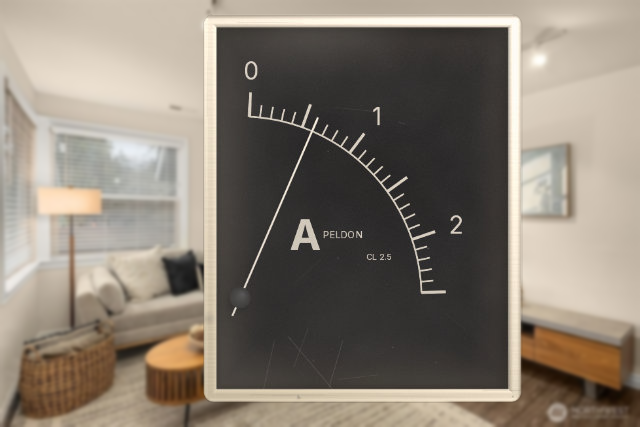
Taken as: 0.6 A
